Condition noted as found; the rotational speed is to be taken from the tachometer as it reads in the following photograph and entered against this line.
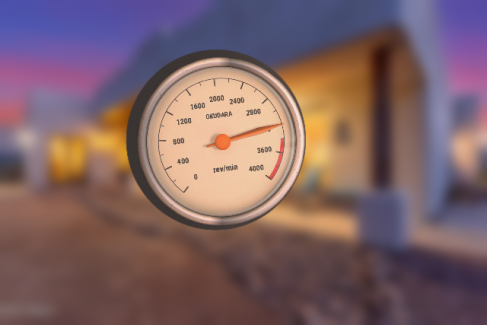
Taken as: 3200 rpm
